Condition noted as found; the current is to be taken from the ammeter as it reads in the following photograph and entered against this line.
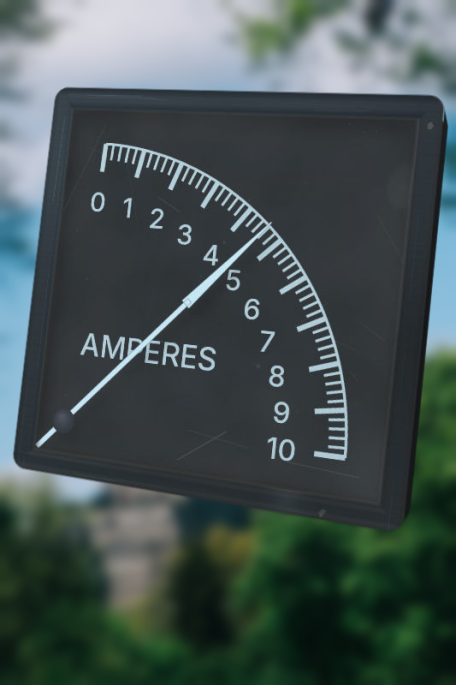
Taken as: 4.6 A
